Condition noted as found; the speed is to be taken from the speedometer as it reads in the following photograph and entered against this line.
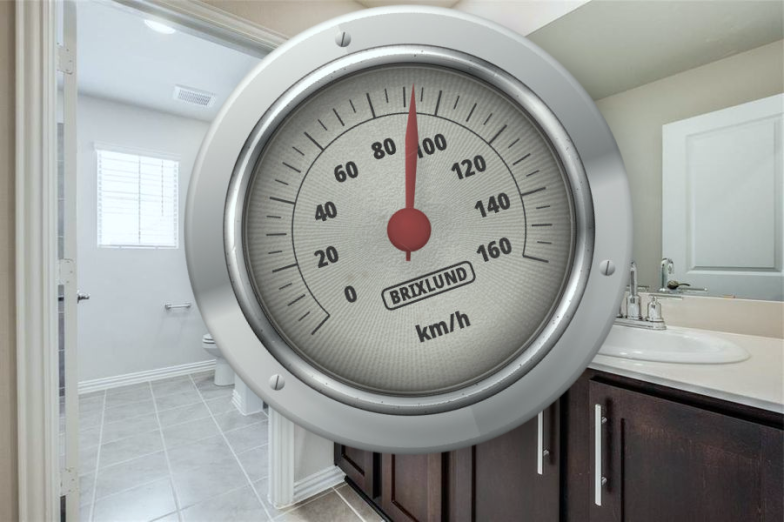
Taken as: 92.5 km/h
